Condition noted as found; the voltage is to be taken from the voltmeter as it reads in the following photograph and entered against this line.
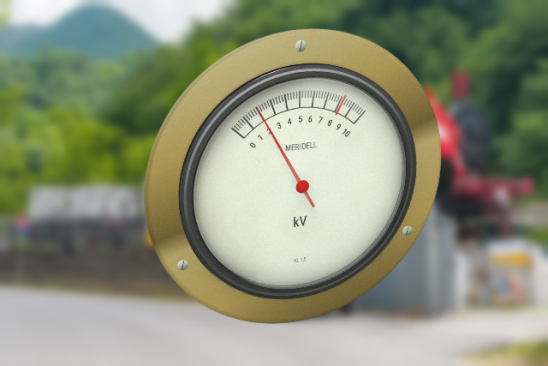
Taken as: 2 kV
